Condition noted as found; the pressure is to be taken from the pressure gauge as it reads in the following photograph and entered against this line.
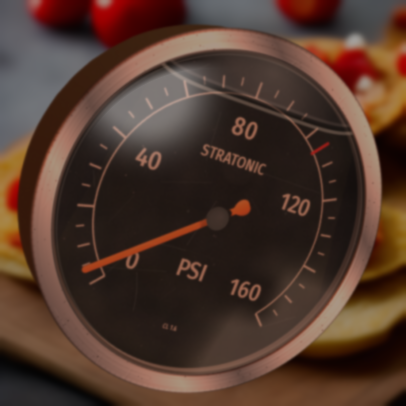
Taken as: 5 psi
